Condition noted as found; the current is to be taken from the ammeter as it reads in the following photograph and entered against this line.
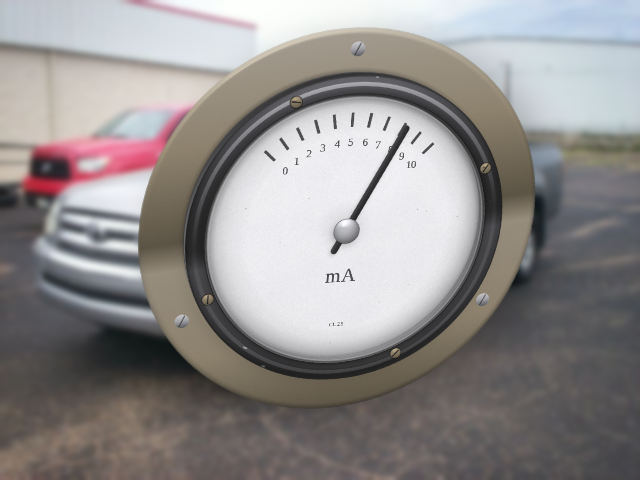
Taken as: 8 mA
